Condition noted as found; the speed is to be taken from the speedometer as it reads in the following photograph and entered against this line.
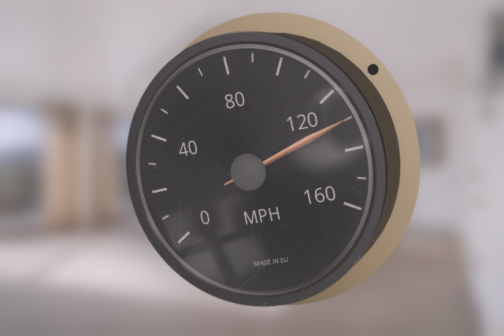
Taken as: 130 mph
